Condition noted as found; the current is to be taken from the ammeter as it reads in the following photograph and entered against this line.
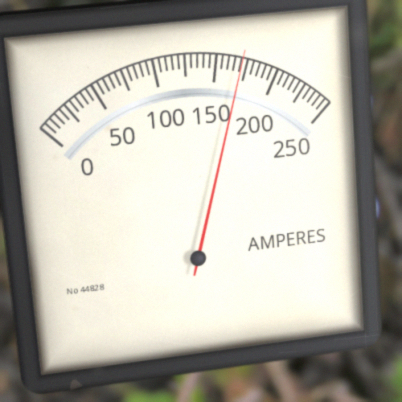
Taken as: 170 A
